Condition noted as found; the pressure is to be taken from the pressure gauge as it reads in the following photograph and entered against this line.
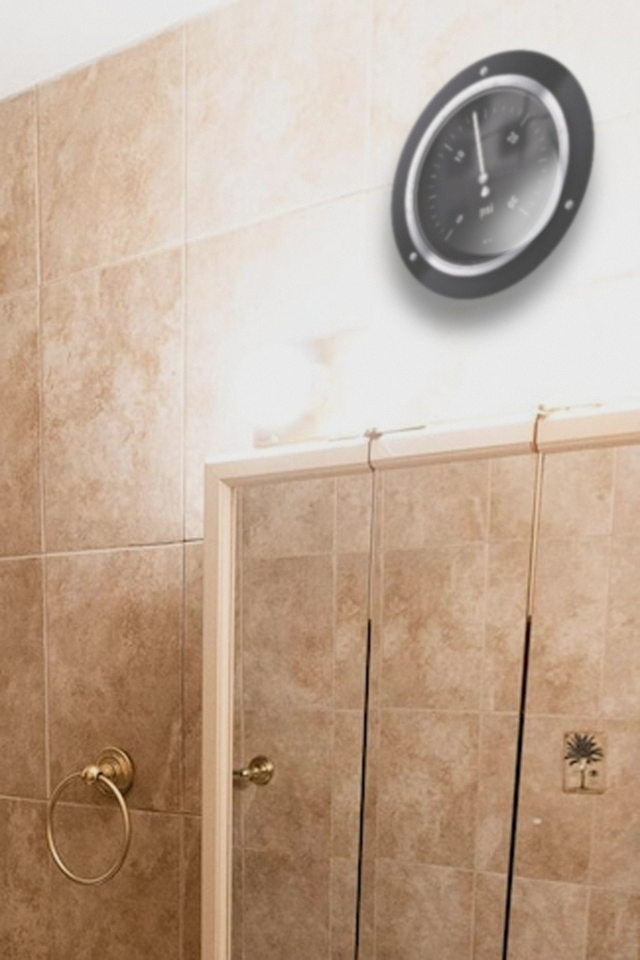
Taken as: 14 psi
